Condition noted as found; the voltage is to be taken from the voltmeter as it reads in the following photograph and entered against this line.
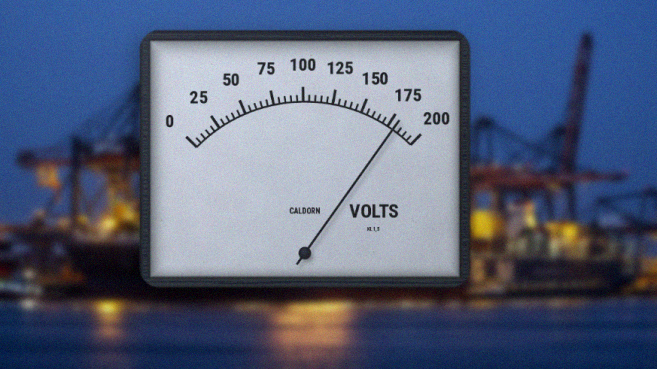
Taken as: 180 V
